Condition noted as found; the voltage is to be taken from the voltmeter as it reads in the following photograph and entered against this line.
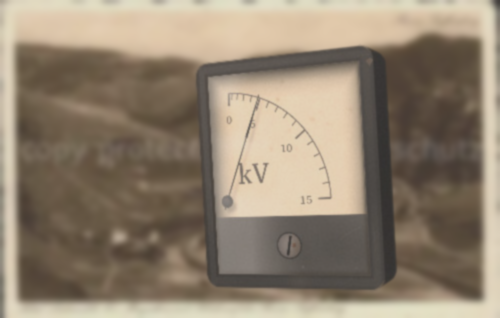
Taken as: 5 kV
